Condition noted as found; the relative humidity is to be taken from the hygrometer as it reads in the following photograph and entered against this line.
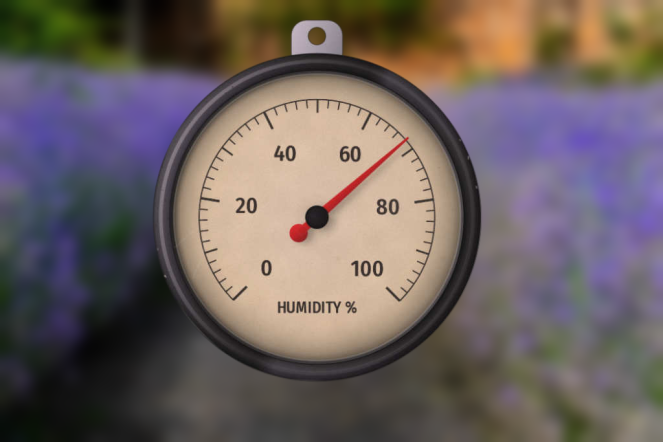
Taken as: 68 %
